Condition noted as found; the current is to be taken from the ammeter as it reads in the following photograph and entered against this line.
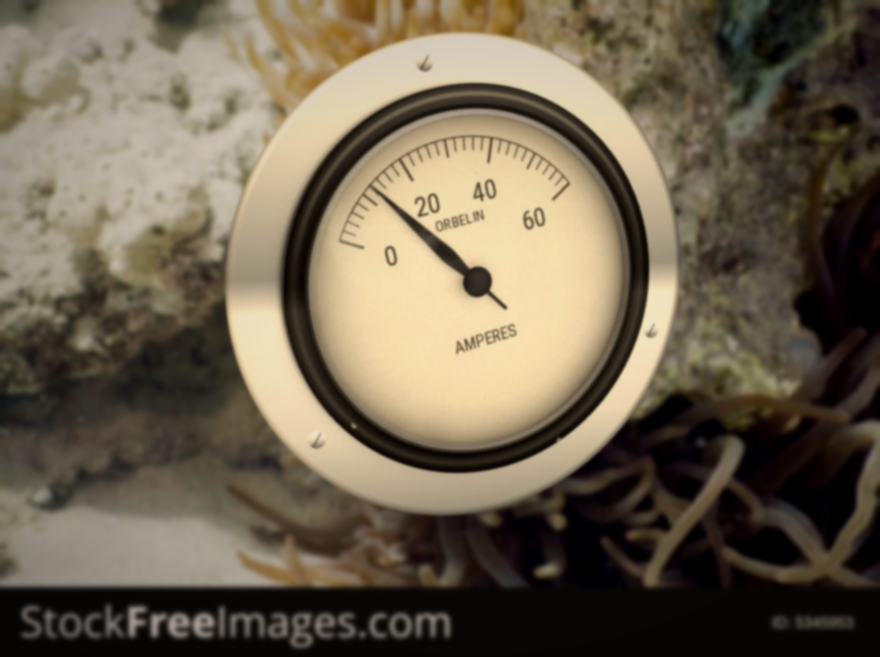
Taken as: 12 A
